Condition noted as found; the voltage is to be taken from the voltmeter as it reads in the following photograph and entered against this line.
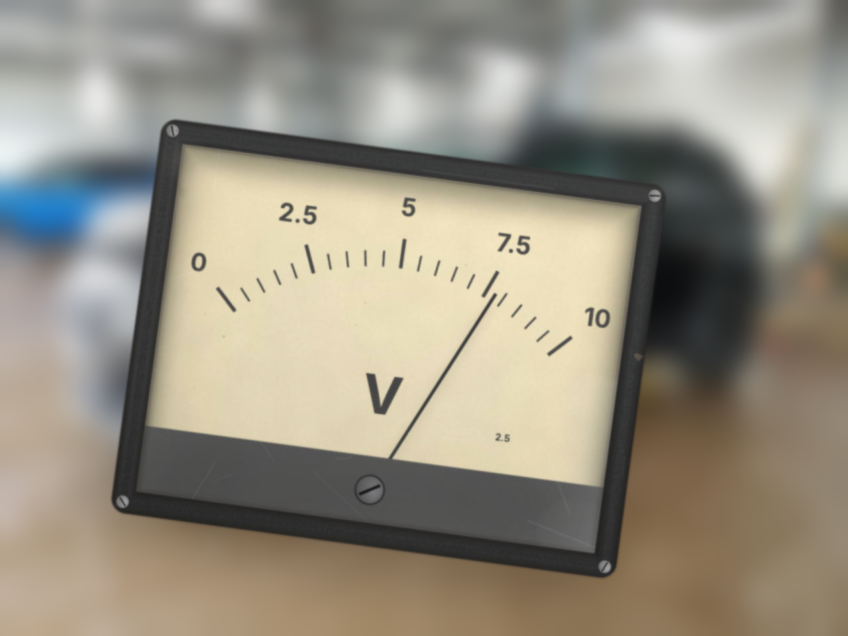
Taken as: 7.75 V
